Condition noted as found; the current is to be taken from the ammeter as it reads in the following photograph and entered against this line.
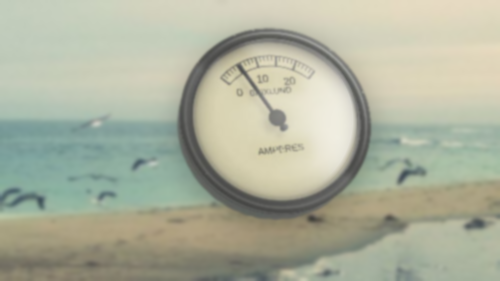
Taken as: 5 A
